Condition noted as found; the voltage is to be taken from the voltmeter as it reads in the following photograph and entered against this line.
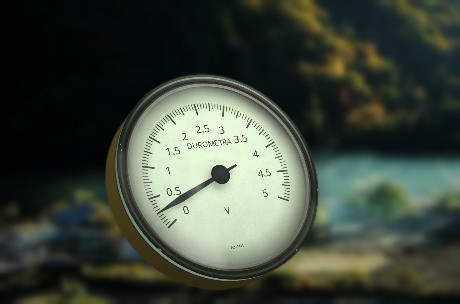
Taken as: 0.25 V
